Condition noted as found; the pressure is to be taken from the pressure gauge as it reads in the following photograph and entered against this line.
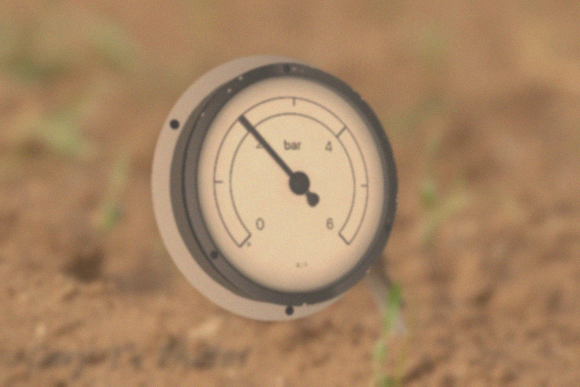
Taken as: 2 bar
